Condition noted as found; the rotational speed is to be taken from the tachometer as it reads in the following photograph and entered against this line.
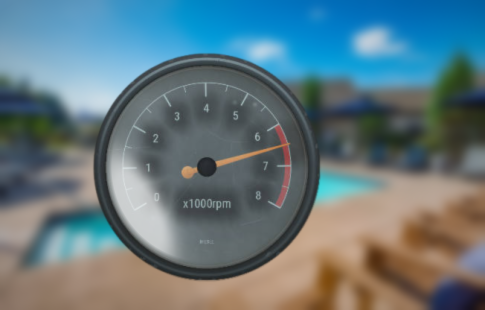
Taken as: 6500 rpm
